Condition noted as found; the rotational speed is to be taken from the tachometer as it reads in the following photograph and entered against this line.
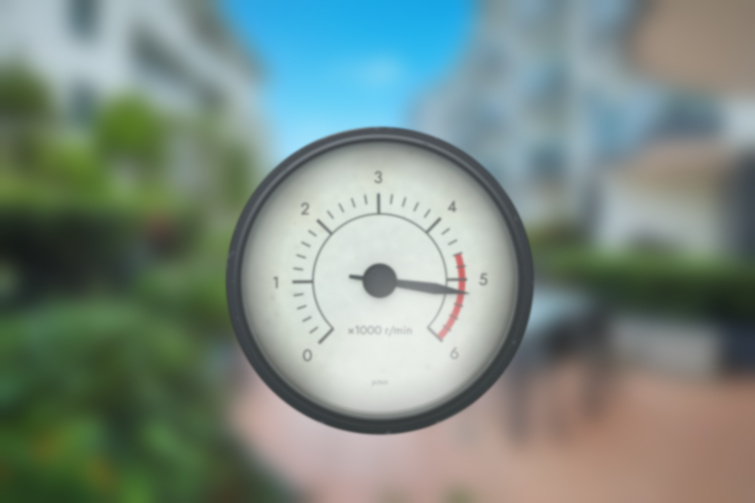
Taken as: 5200 rpm
